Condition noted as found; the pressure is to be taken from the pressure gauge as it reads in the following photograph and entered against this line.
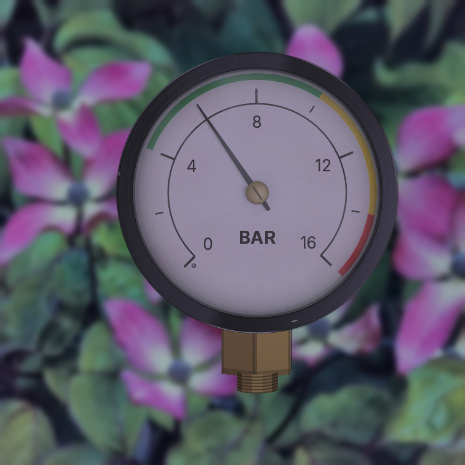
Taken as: 6 bar
